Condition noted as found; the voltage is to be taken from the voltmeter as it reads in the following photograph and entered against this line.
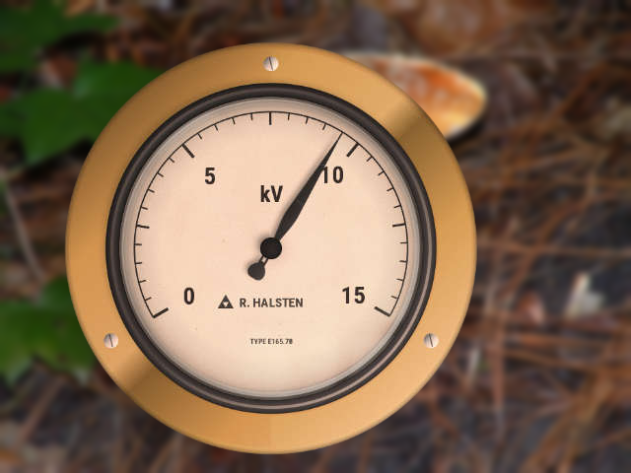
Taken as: 9.5 kV
